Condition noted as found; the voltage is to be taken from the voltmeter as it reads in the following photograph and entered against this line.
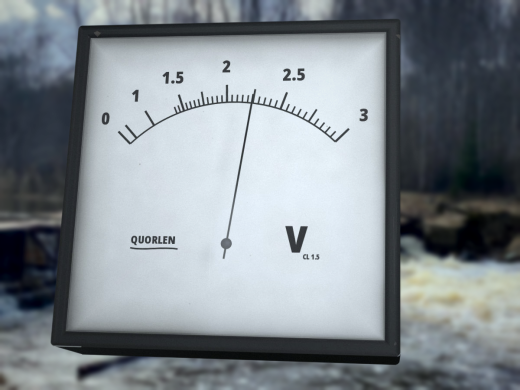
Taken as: 2.25 V
